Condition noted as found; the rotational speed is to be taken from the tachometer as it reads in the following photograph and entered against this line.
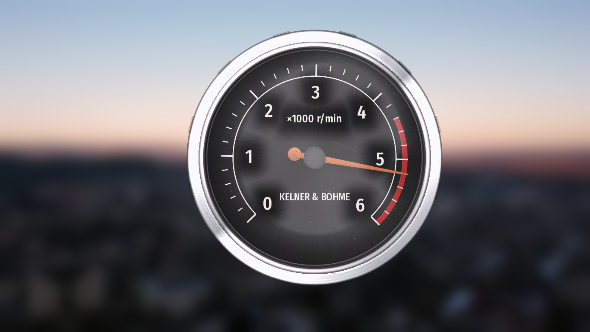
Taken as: 5200 rpm
